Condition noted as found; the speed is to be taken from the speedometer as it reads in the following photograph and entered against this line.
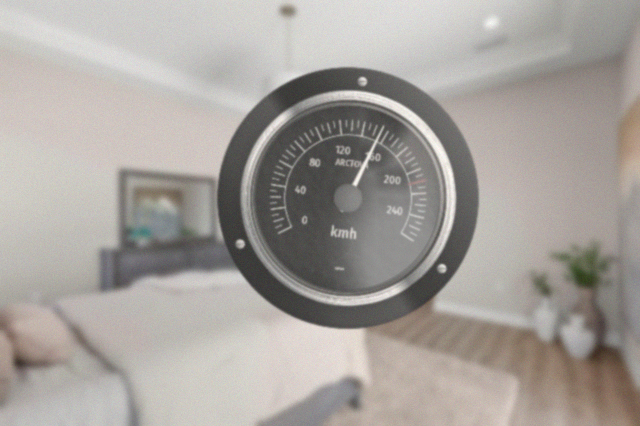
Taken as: 155 km/h
